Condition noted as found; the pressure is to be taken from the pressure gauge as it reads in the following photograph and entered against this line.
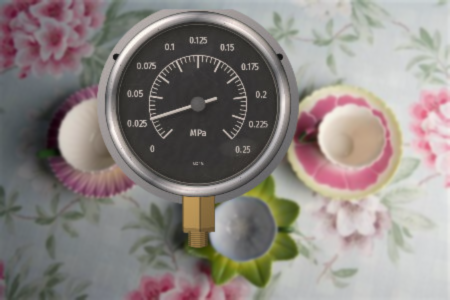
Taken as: 0.025 MPa
